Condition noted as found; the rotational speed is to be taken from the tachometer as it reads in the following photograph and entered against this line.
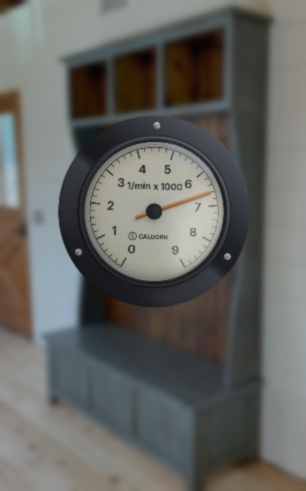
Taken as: 6600 rpm
